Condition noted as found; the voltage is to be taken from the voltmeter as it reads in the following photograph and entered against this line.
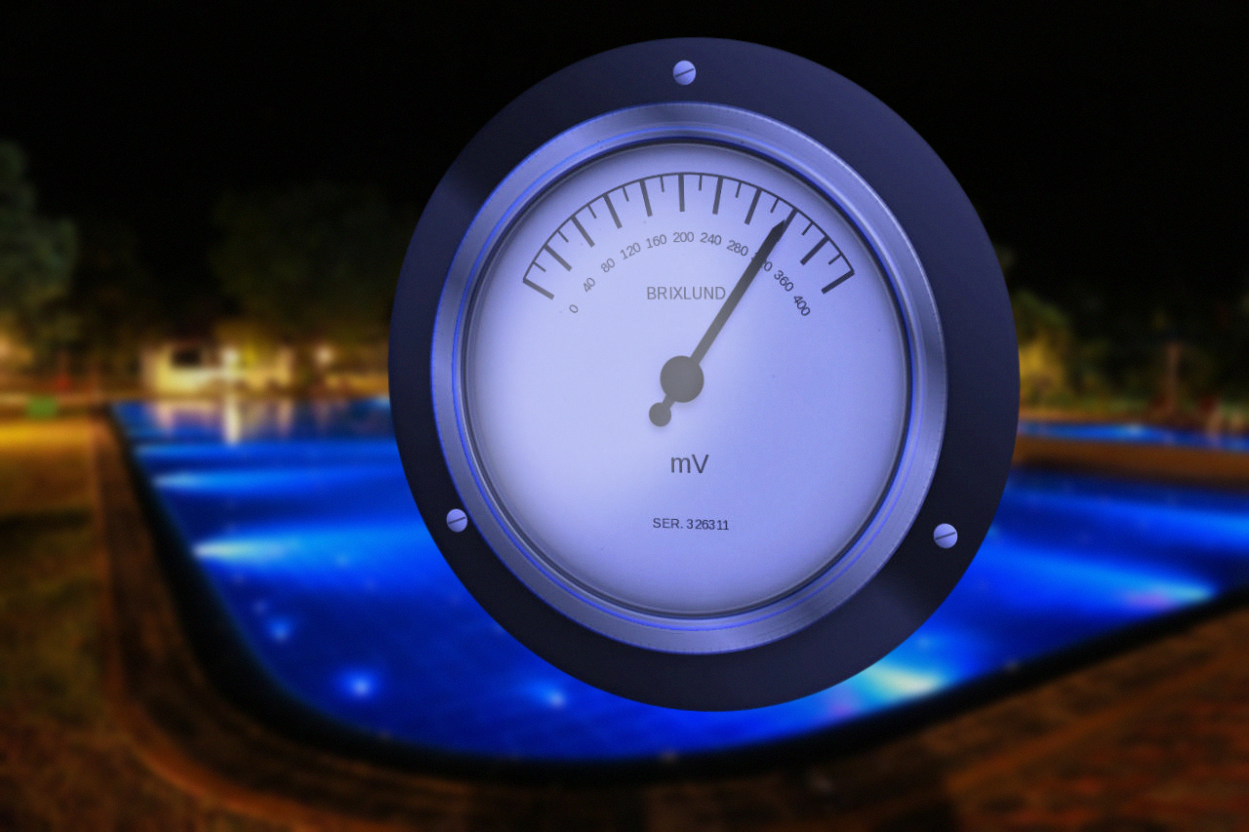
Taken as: 320 mV
